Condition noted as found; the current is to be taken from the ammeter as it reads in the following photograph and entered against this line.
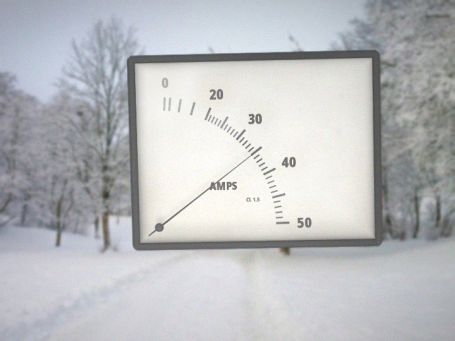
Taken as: 35 A
